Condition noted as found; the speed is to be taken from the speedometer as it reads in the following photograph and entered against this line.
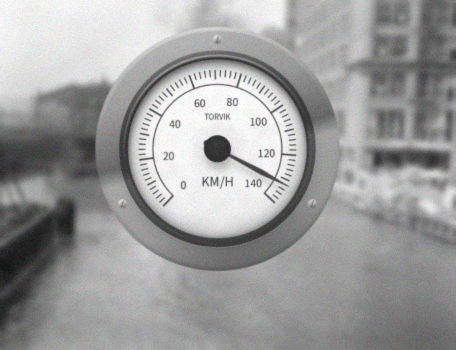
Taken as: 132 km/h
